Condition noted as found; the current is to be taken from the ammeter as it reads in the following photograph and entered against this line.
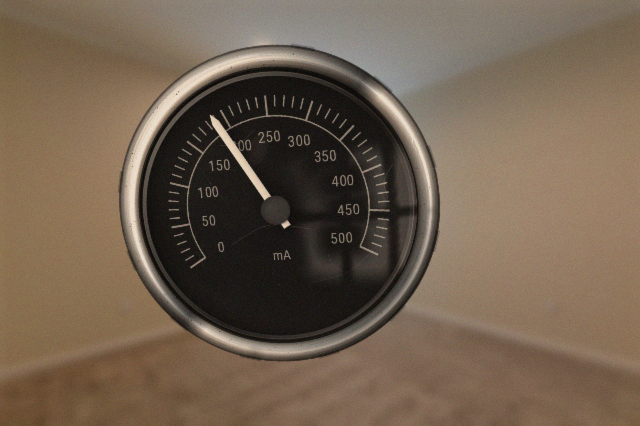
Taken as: 190 mA
